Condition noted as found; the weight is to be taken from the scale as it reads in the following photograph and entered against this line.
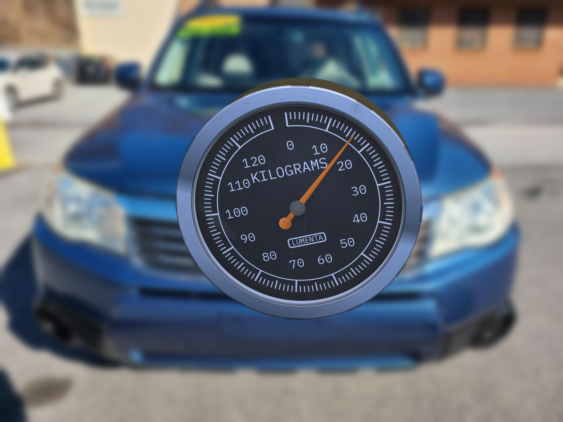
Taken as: 16 kg
